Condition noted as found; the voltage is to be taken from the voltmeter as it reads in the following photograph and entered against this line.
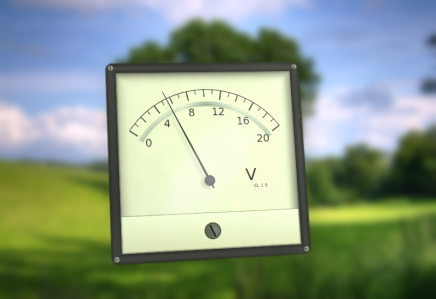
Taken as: 5.5 V
